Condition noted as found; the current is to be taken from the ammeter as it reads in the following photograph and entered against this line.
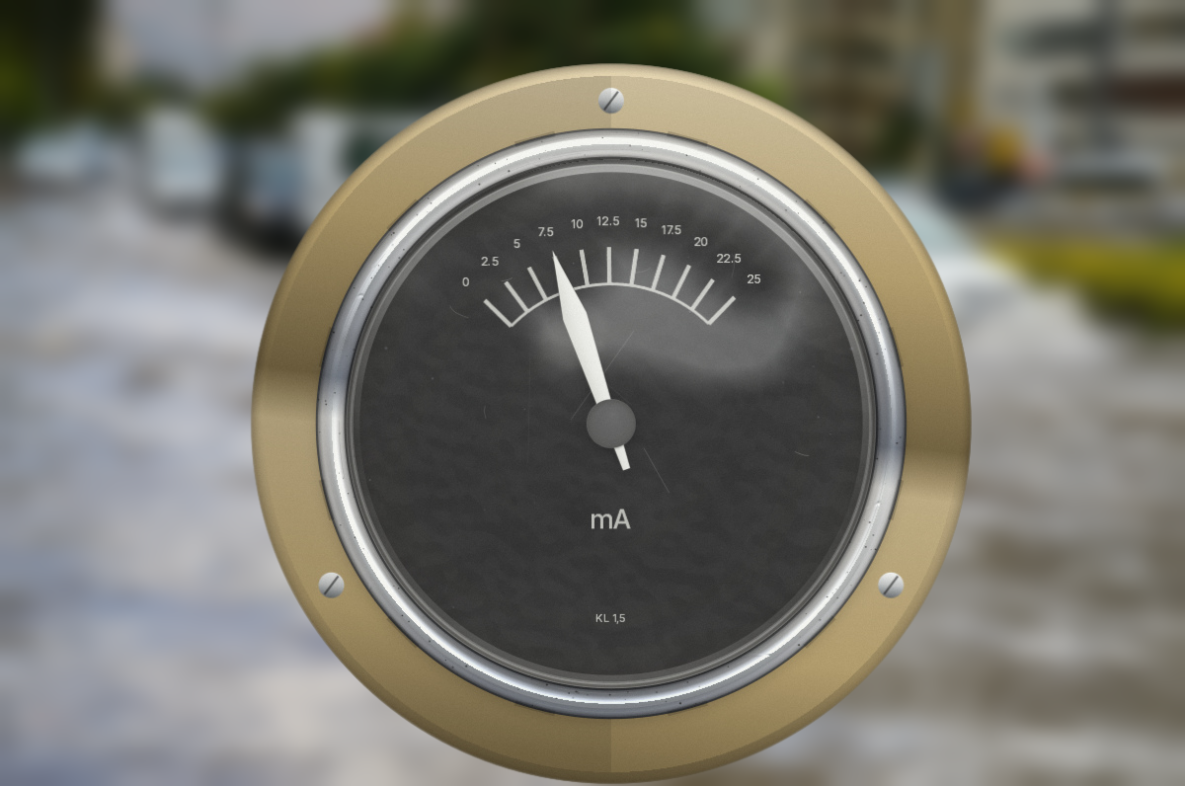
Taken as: 7.5 mA
